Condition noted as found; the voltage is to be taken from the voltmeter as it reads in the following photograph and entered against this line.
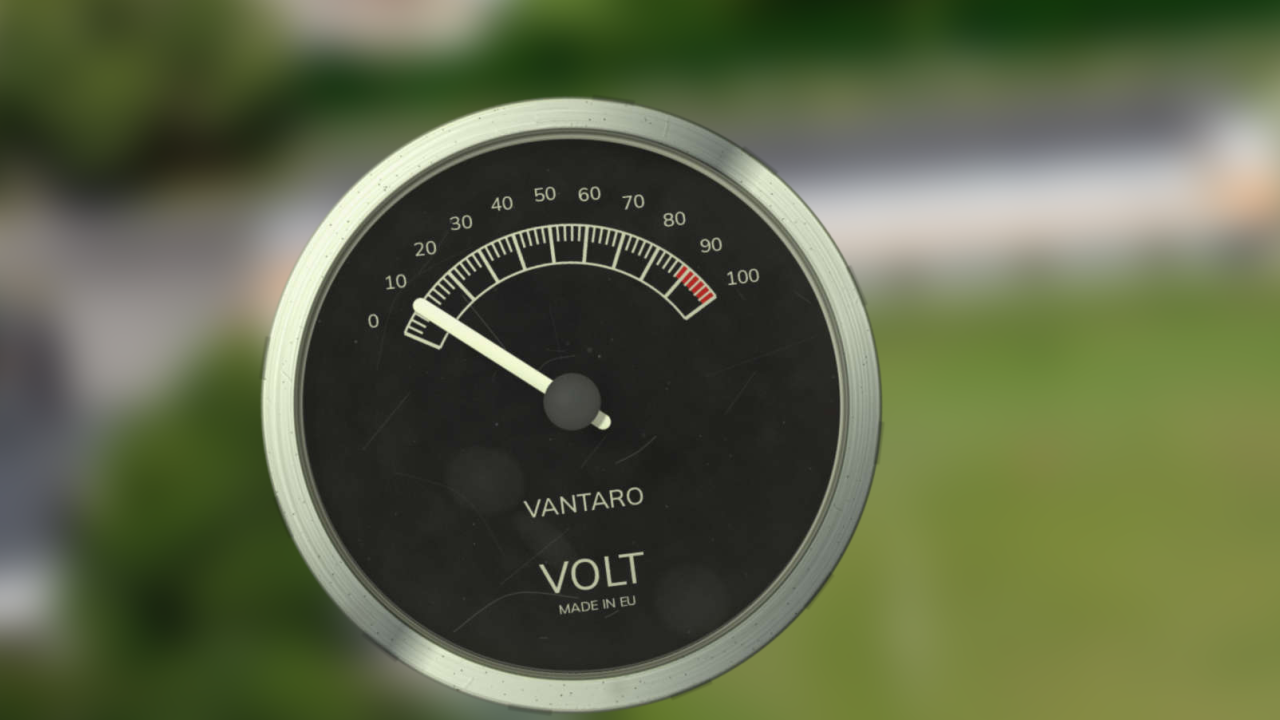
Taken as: 8 V
